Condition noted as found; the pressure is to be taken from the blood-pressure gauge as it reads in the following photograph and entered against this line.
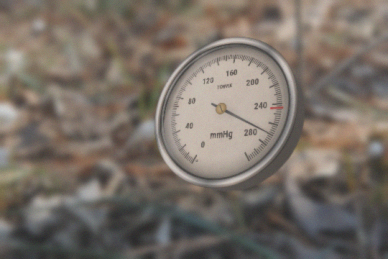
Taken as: 270 mmHg
